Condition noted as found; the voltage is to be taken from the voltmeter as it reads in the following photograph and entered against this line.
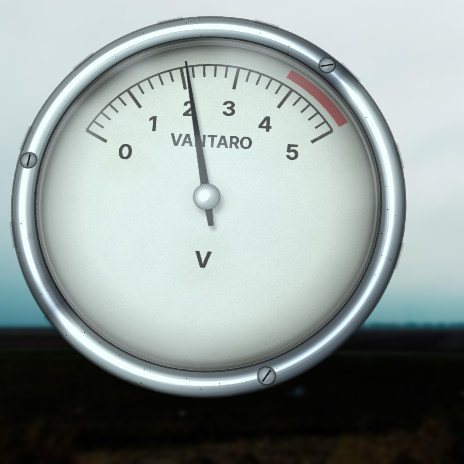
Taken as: 2.1 V
